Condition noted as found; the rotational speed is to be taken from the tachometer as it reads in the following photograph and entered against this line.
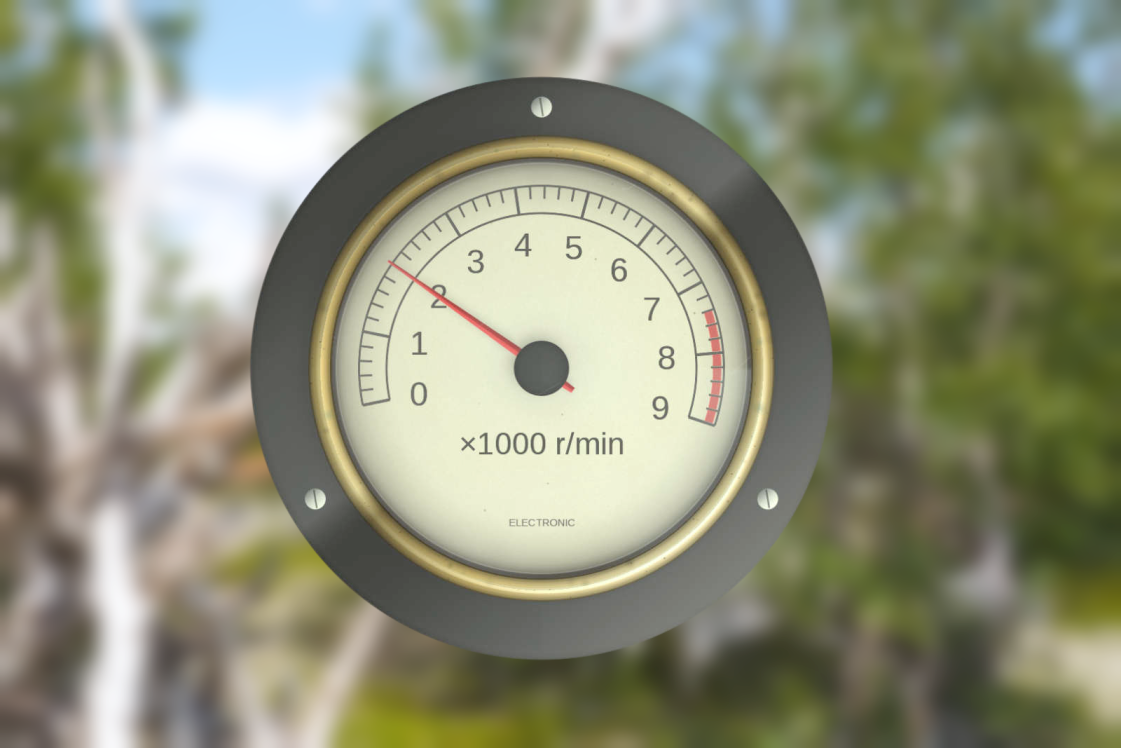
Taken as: 2000 rpm
